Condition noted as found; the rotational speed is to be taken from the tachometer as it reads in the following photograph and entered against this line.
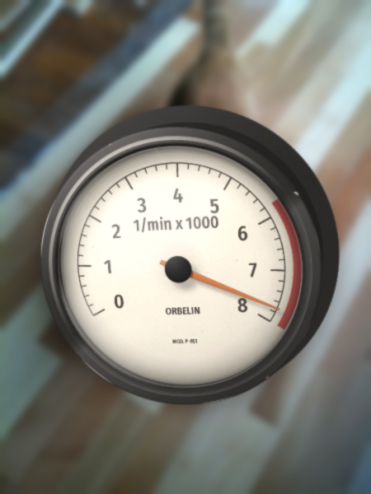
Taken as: 7700 rpm
